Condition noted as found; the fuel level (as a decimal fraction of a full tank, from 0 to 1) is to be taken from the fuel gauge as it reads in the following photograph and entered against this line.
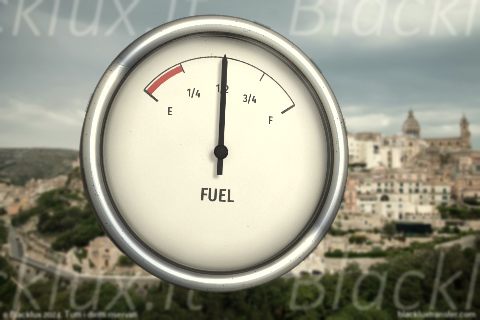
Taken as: 0.5
